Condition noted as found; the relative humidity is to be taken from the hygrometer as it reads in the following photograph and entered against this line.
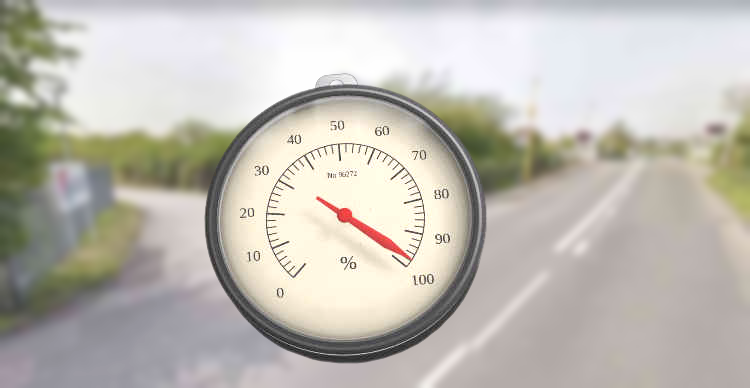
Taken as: 98 %
